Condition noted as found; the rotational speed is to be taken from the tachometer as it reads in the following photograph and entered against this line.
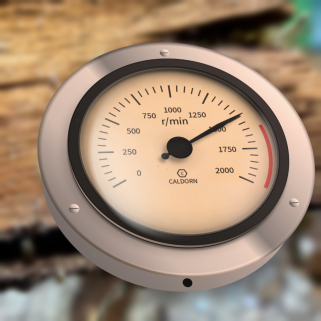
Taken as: 1500 rpm
